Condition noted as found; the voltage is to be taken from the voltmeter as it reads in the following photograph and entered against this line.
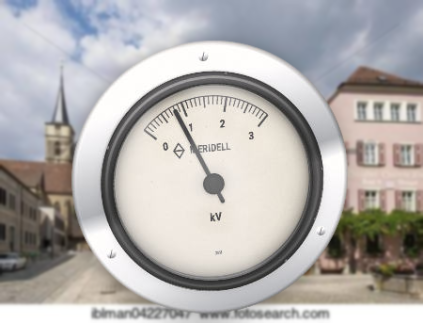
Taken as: 0.8 kV
